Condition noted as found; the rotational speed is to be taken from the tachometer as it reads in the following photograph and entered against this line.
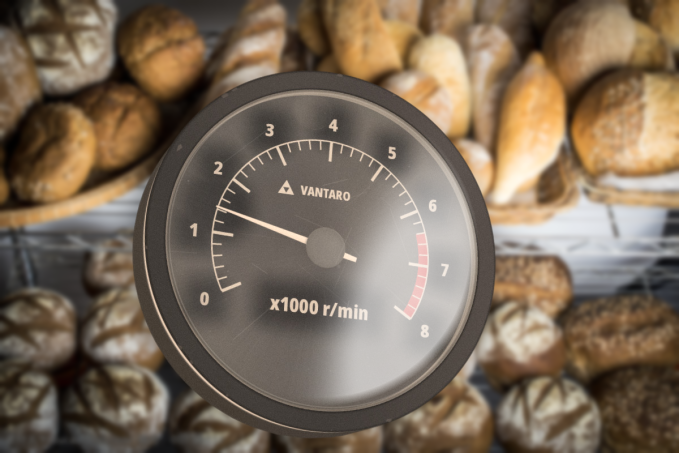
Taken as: 1400 rpm
